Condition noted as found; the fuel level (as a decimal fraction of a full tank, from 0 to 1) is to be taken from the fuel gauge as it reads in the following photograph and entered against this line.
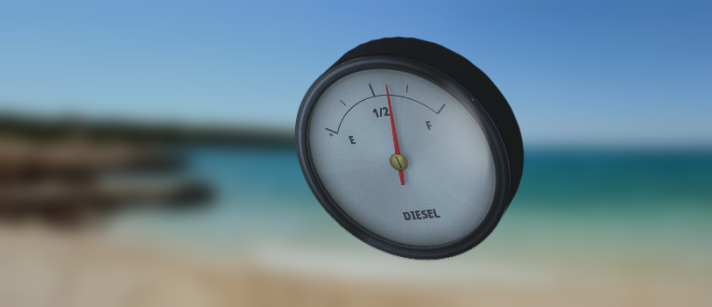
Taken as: 0.625
